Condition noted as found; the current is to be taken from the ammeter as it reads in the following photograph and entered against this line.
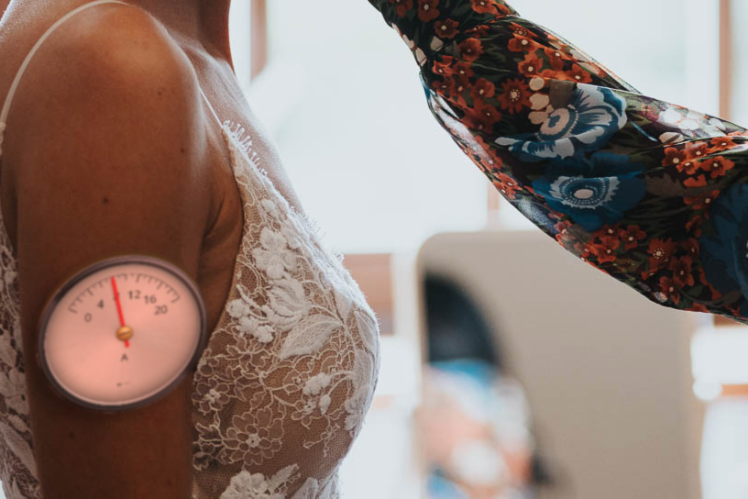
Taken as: 8 A
